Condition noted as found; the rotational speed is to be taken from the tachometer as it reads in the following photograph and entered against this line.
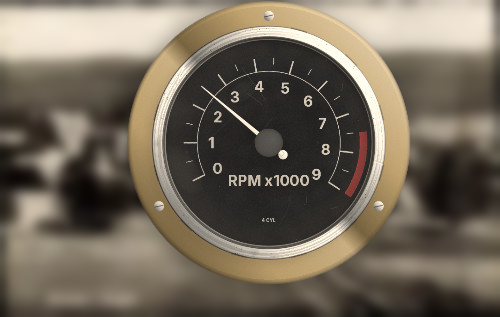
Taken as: 2500 rpm
